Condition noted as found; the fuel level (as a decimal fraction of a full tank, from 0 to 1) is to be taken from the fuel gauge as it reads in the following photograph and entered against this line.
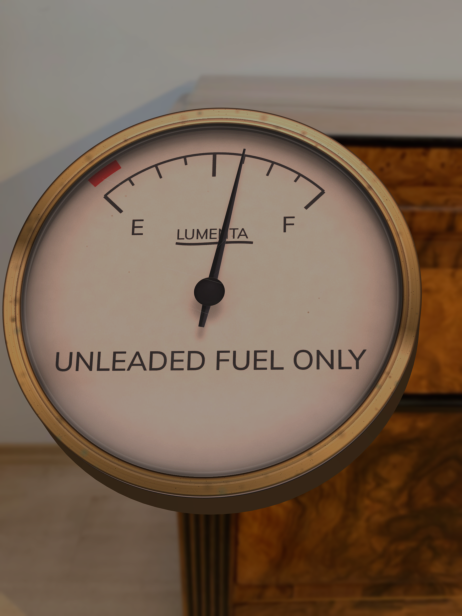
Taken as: 0.625
